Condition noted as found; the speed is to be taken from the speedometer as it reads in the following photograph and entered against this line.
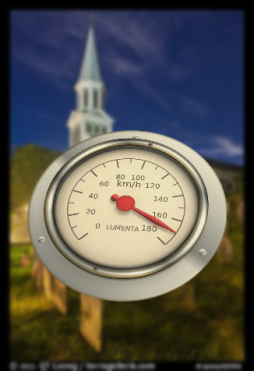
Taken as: 170 km/h
